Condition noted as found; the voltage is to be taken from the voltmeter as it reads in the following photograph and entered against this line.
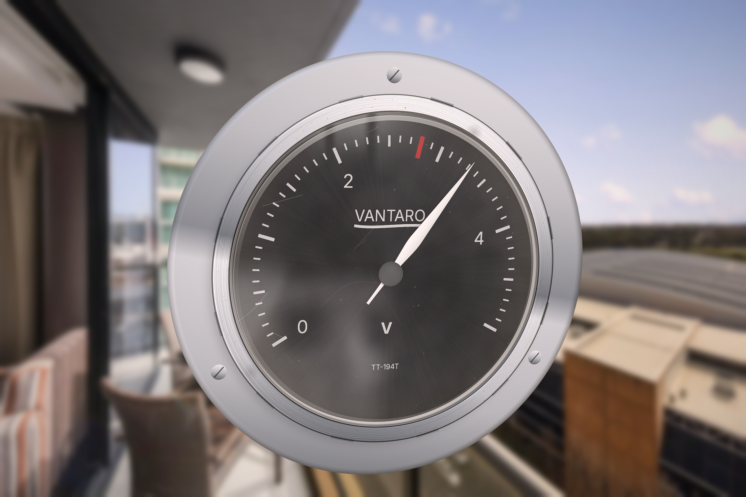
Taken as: 3.3 V
